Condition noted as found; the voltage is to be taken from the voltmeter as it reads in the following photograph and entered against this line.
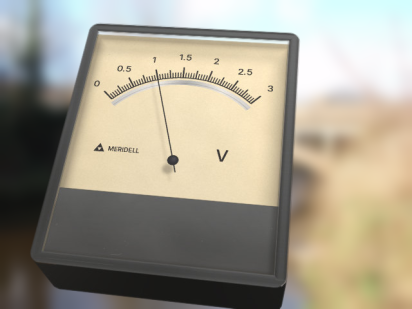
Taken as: 1 V
